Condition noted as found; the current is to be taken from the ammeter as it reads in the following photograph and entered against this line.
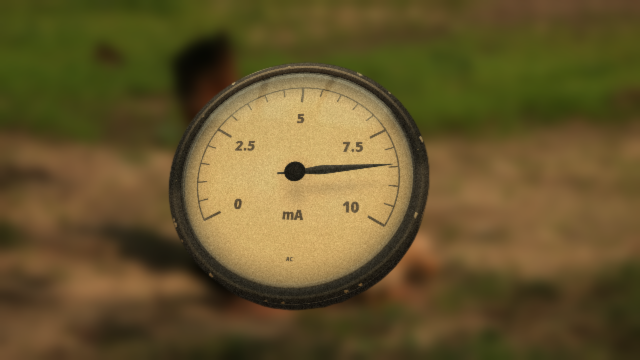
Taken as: 8.5 mA
